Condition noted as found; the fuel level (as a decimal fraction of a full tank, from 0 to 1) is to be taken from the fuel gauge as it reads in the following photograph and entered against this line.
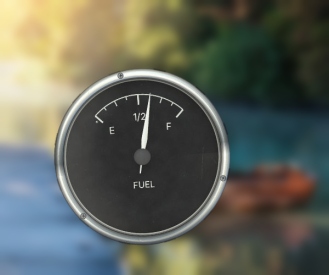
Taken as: 0.625
